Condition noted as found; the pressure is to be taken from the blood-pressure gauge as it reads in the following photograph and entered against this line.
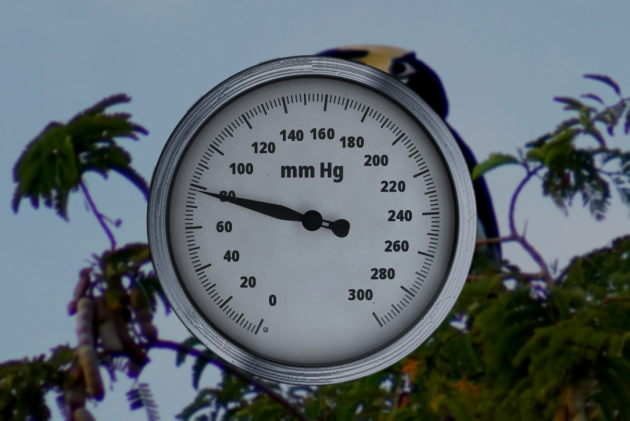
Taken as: 78 mmHg
